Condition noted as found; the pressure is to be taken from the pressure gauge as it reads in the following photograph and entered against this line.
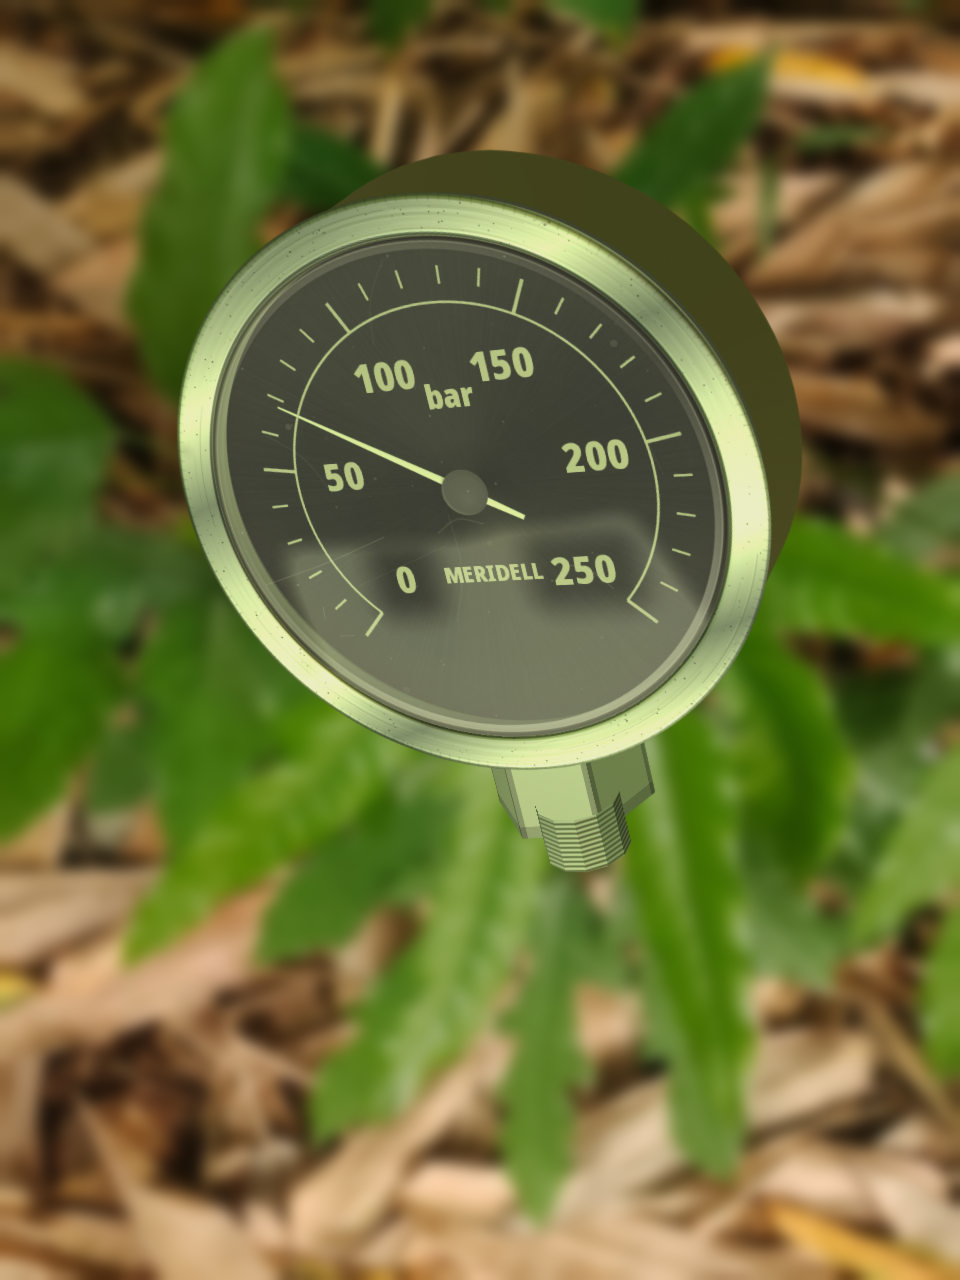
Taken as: 70 bar
